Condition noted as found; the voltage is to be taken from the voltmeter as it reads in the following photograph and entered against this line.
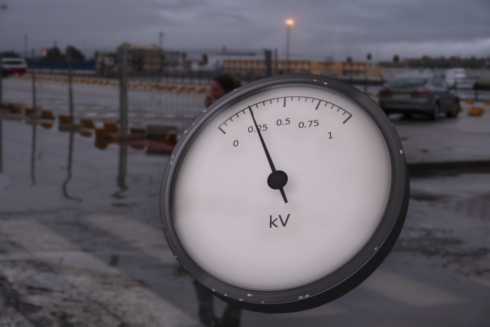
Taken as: 0.25 kV
